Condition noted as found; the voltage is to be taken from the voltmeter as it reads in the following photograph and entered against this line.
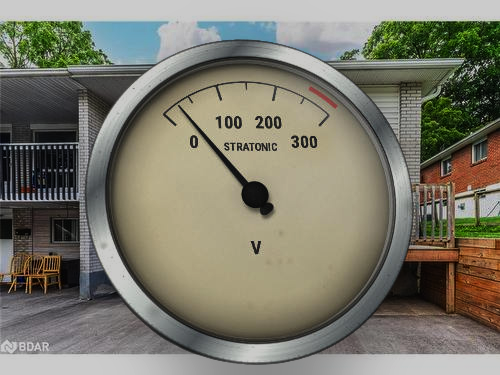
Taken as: 25 V
